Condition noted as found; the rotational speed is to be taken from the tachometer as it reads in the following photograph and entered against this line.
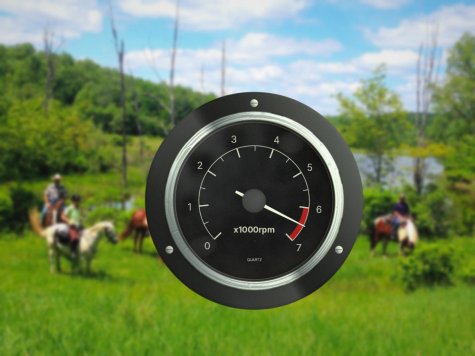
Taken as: 6500 rpm
